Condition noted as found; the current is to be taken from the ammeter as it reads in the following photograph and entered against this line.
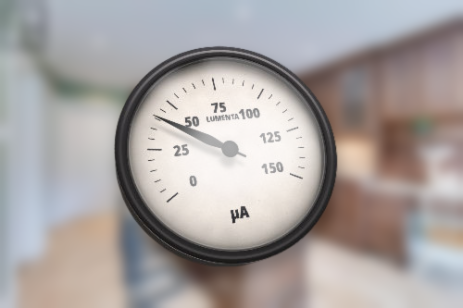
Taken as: 40 µA
